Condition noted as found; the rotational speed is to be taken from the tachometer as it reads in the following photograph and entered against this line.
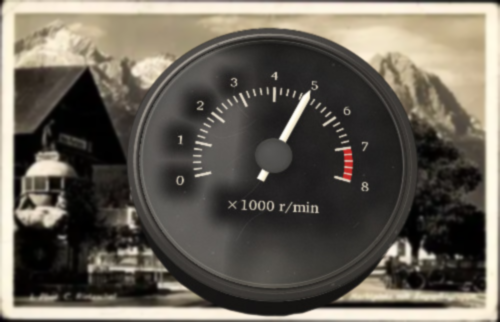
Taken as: 5000 rpm
